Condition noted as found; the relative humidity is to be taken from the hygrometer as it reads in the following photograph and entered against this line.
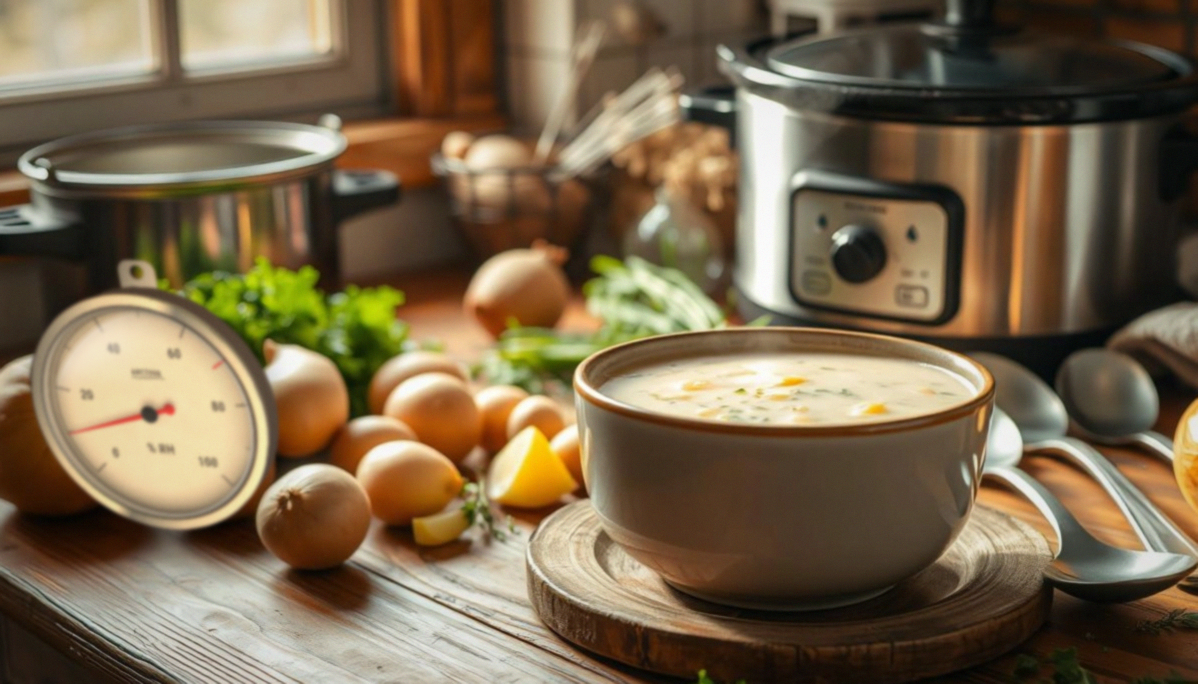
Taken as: 10 %
